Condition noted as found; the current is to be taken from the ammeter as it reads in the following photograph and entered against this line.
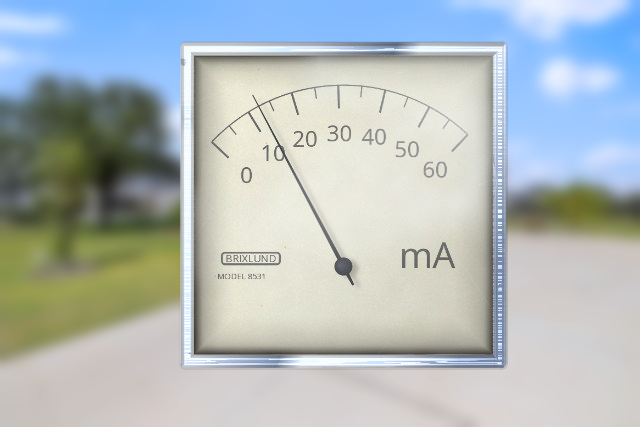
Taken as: 12.5 mA
